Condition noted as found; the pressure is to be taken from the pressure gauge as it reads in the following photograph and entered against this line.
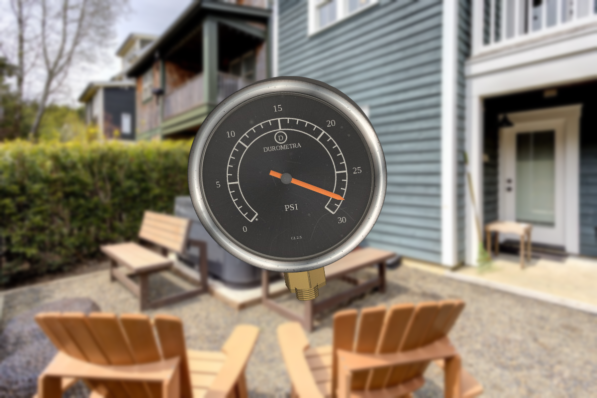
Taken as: 28 psi
